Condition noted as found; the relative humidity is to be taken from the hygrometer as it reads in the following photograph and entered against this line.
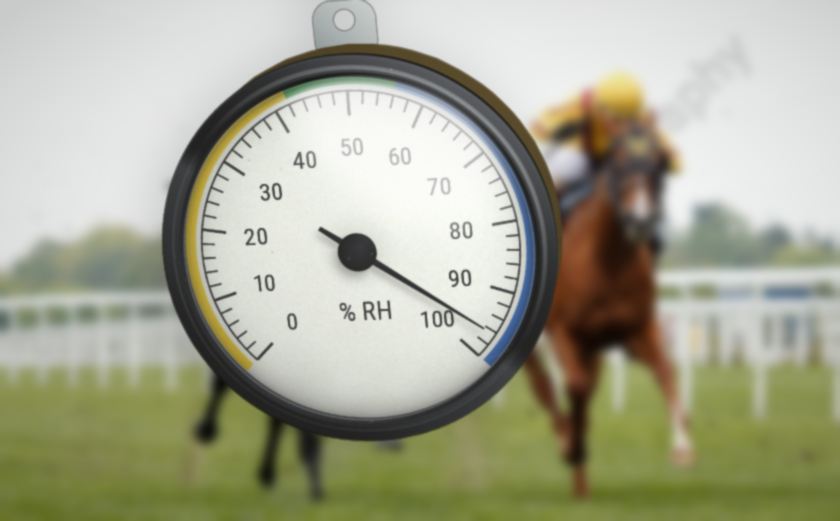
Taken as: 96 %
